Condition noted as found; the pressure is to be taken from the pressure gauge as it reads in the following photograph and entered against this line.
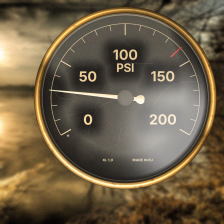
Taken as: 30 psi
